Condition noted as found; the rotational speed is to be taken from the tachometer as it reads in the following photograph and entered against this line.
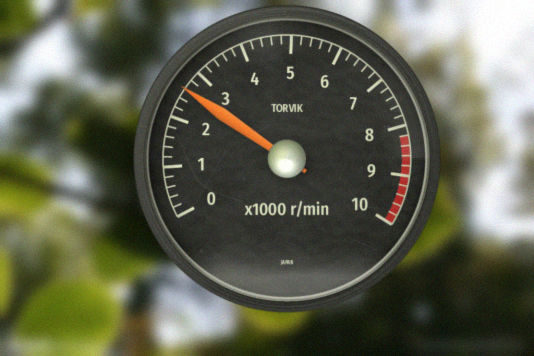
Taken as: 2600 rpm
